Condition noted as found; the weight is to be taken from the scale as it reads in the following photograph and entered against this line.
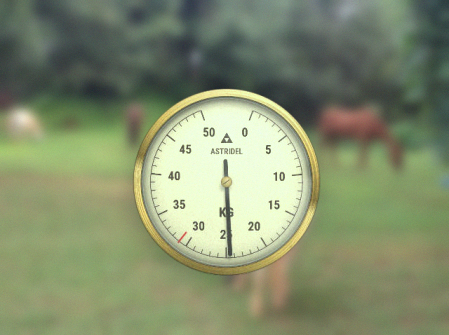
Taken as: 24.5 kg
